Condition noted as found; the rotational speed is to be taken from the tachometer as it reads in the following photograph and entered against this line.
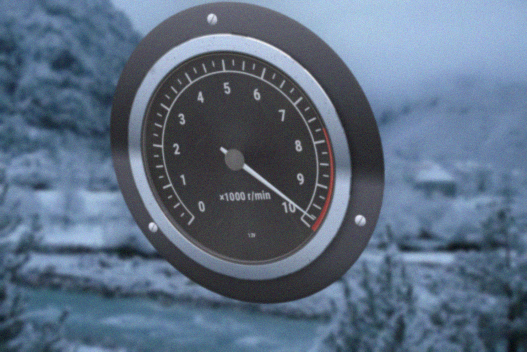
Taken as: 9750 rpm
